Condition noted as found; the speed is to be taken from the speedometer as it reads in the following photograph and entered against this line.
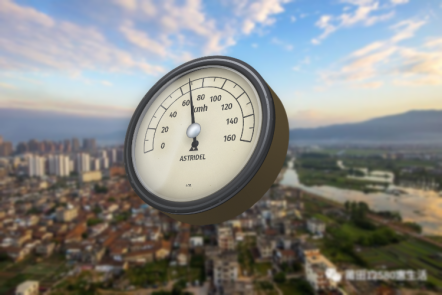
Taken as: 70 km/h
